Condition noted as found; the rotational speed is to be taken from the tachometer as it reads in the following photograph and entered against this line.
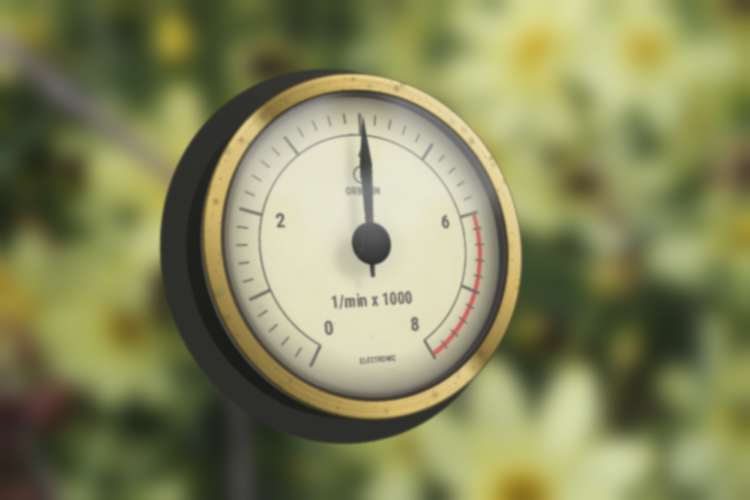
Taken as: 4000 rpm
